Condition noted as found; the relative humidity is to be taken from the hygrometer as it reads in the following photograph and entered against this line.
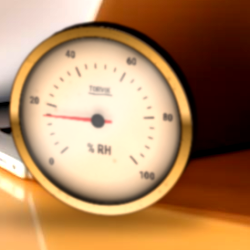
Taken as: 16 %
